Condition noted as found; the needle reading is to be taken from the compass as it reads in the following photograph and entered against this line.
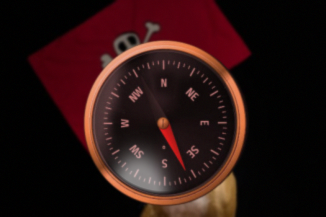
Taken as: 155 °
